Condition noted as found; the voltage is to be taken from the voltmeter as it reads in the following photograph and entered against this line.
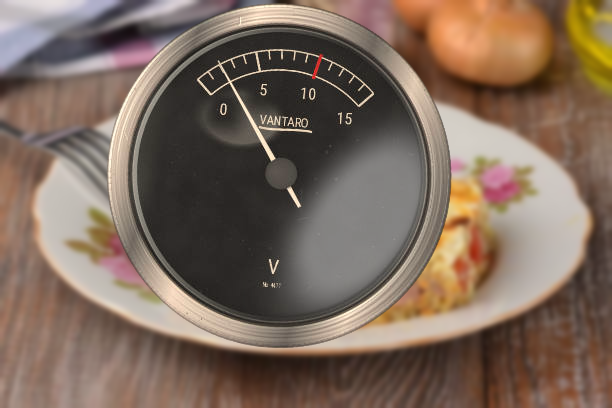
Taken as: 2 V
